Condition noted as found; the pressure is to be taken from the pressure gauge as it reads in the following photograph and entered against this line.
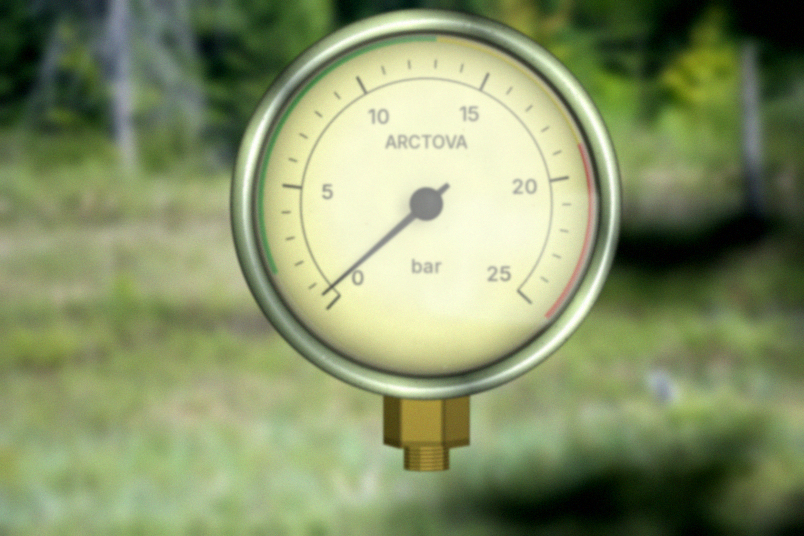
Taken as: 0.5 bar
